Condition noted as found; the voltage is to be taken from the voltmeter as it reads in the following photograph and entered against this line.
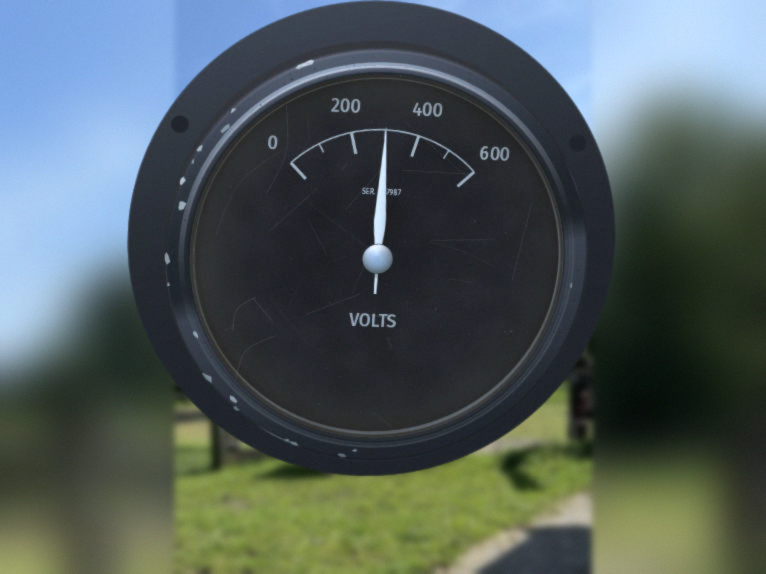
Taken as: 300 V
